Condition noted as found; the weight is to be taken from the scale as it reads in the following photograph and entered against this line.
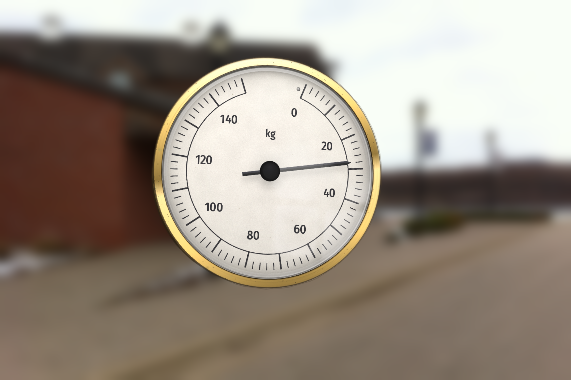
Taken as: 28 kg
